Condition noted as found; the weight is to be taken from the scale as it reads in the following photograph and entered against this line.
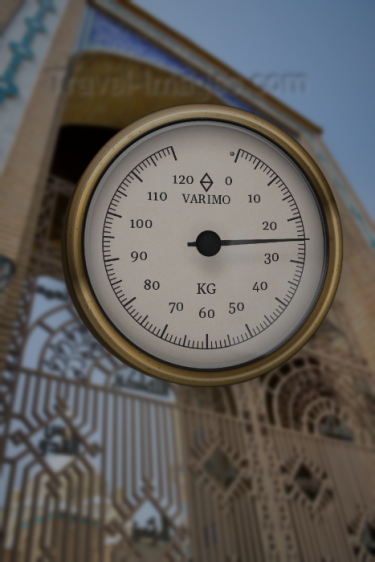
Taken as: 25 kg
